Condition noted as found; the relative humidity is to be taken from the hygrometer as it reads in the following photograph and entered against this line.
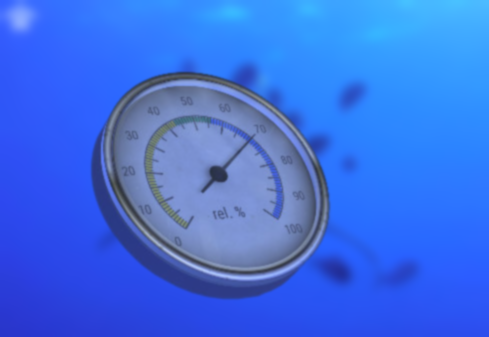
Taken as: 70 %
